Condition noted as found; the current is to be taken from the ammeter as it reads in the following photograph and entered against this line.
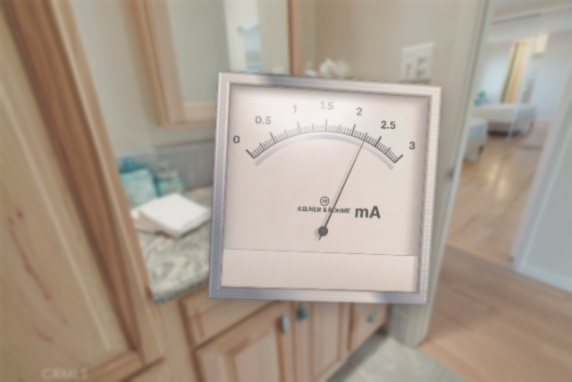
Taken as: 2.25 mA
